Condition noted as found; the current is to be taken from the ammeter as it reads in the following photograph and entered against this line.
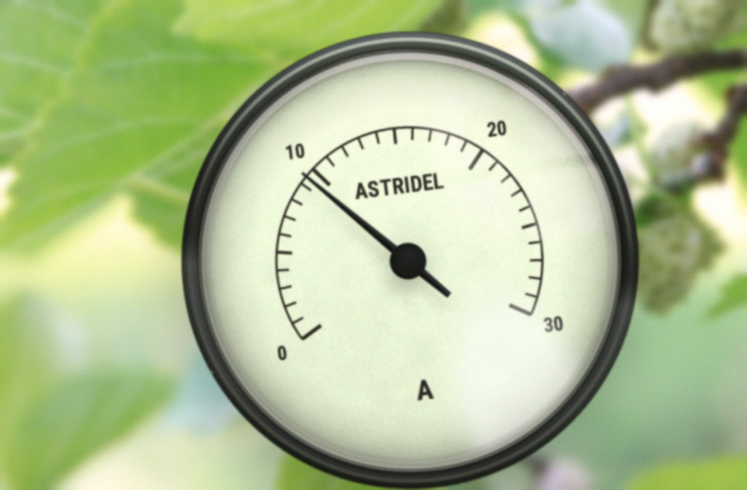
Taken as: 9.5 A
